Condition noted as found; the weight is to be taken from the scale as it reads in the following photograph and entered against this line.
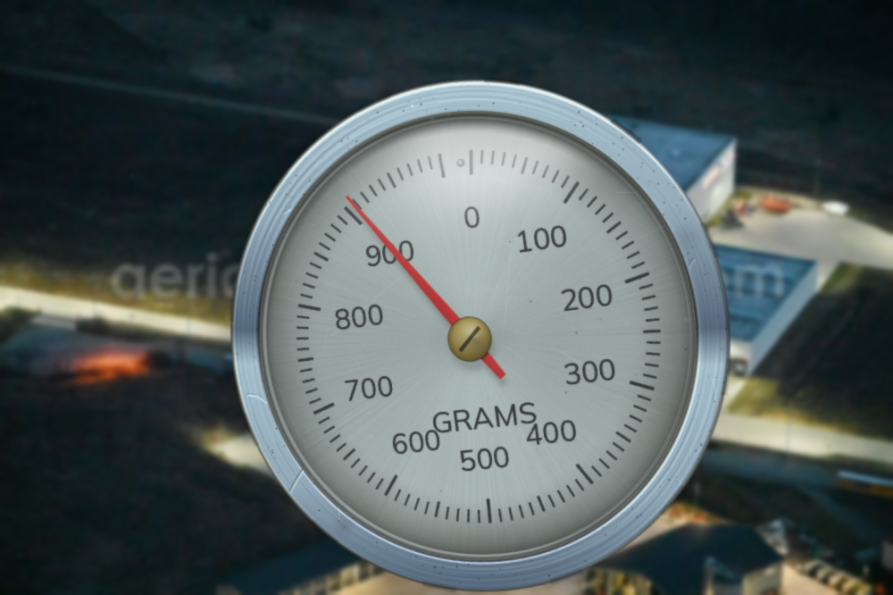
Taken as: 910 g
